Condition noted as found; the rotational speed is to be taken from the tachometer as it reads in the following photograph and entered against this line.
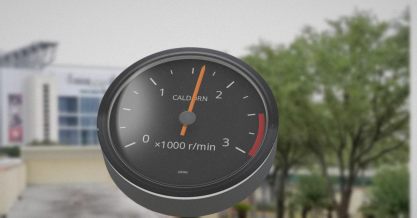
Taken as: 1625 rpm
